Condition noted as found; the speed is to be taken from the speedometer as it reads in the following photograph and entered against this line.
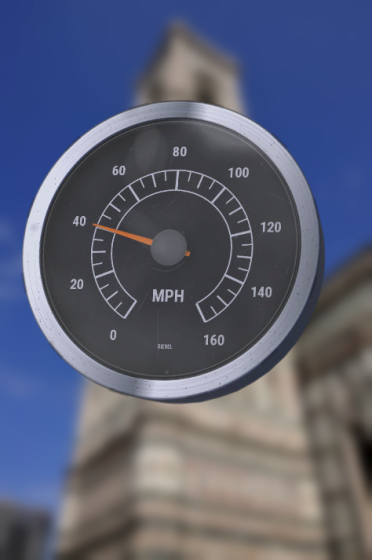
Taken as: 40 mph
